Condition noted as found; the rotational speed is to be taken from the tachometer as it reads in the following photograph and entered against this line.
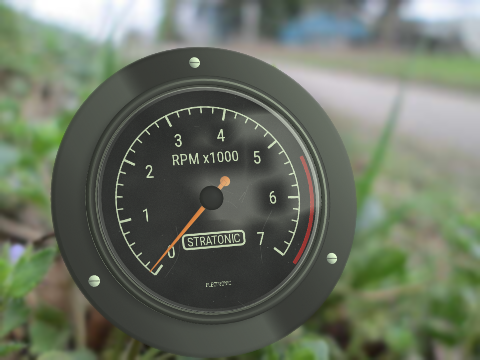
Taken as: 100 rpm
